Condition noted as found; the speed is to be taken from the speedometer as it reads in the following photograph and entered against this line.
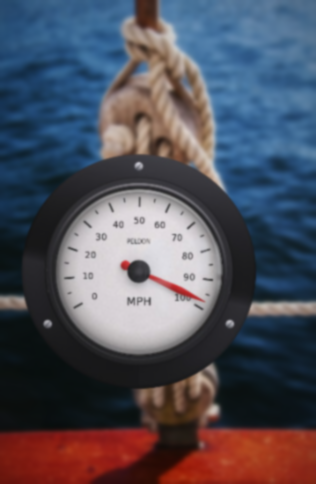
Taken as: 97.5 mph
